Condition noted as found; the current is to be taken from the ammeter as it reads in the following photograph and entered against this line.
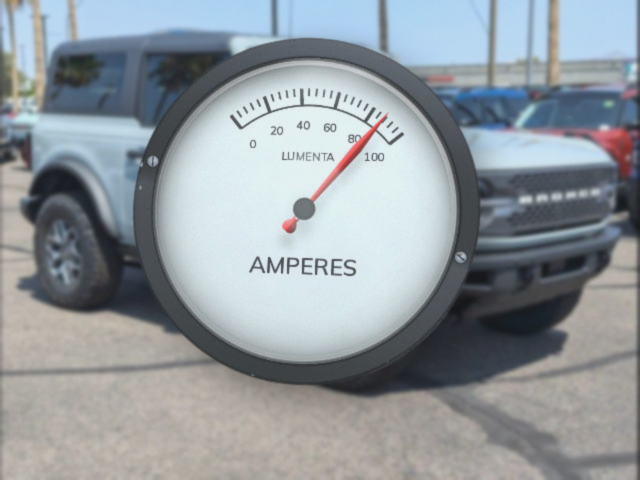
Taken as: 88 A
